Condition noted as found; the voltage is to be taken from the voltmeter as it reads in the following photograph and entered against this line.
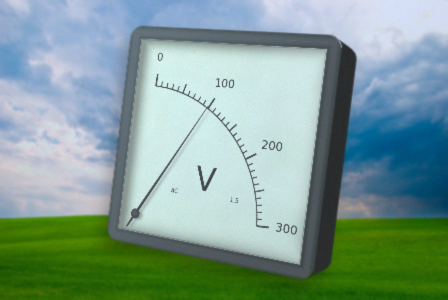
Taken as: 100 V
